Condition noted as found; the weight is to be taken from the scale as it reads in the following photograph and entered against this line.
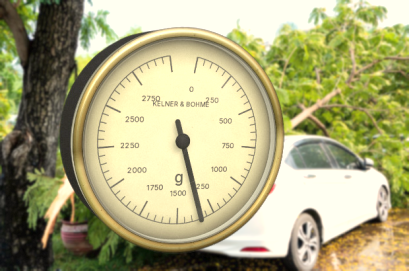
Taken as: 1350 g
